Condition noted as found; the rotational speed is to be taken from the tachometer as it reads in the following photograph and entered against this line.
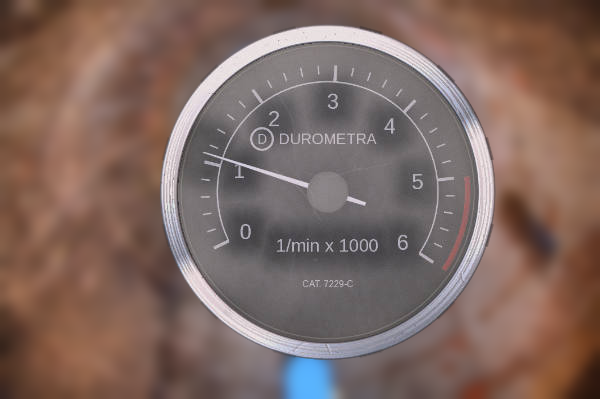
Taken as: 1100 rpm
